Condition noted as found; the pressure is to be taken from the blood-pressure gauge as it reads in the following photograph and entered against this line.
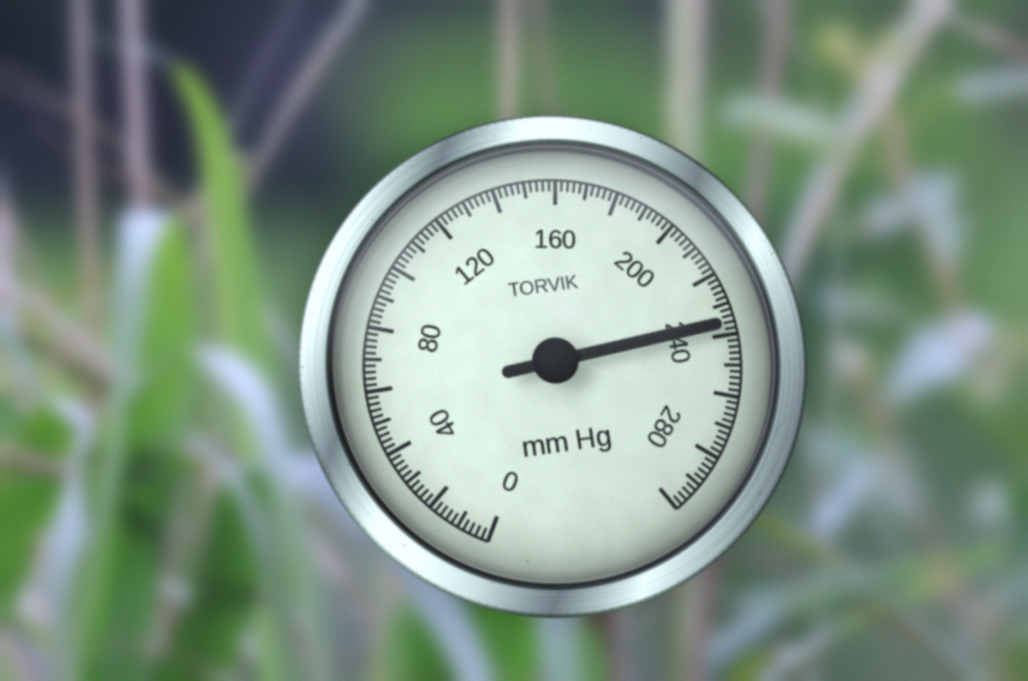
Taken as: 236 mmHg
